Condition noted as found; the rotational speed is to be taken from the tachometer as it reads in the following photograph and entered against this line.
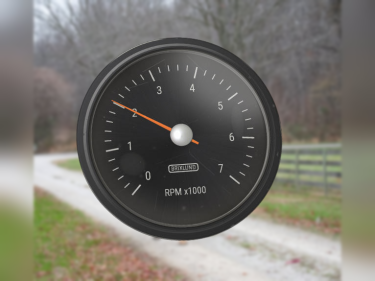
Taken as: 2000 rpm
